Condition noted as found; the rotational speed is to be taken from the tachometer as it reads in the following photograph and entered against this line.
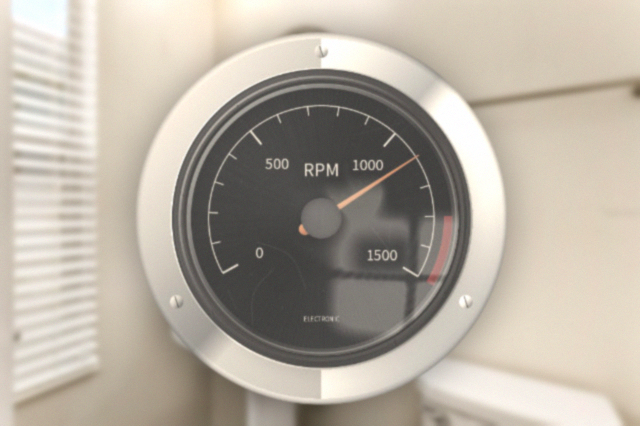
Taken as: 1100 rpm
